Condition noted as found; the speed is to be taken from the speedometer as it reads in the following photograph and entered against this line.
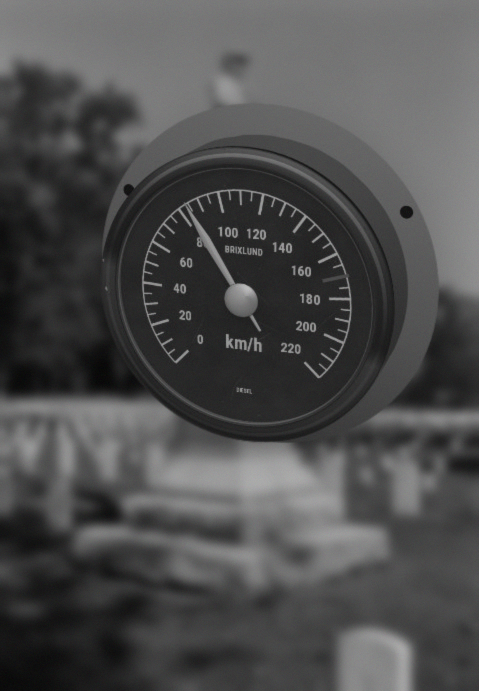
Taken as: 85 km/h
